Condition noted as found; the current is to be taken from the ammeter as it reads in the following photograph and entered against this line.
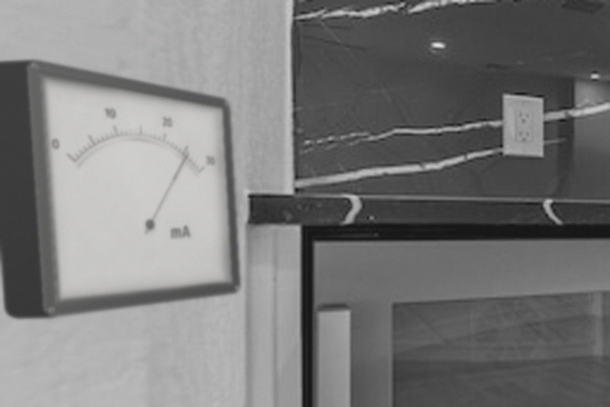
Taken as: 25 mA
